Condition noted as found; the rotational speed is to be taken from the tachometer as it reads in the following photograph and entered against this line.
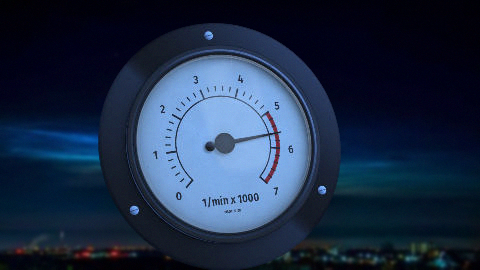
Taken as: 5600 rpm
